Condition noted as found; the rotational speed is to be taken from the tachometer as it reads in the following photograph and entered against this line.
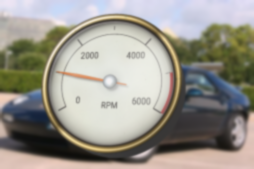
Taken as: 1000 rpm
